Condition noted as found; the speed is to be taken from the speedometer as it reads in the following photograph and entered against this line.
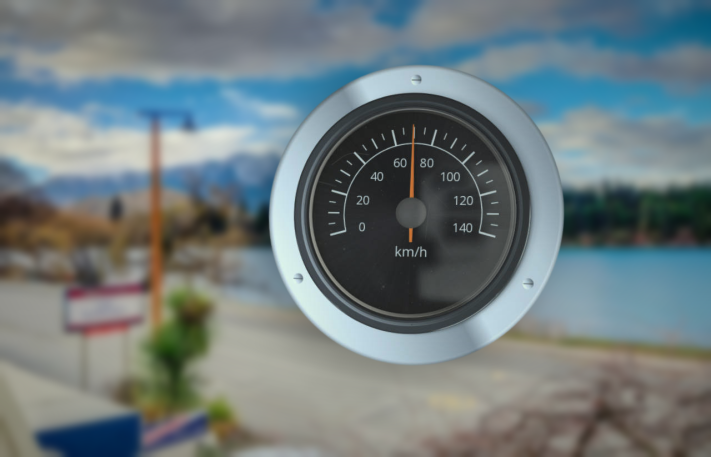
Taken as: 70 km/h
